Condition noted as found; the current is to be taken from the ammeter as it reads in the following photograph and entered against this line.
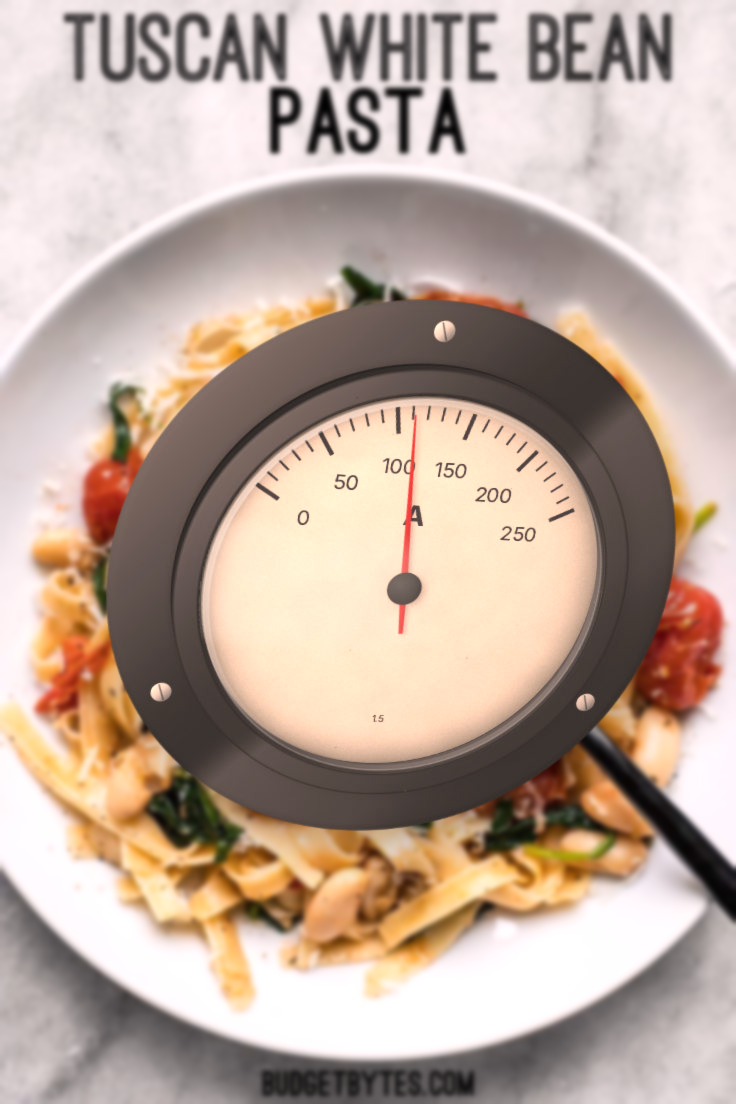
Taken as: 110 A
